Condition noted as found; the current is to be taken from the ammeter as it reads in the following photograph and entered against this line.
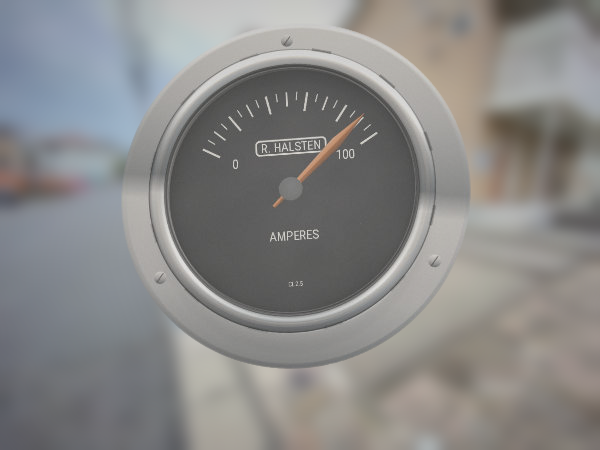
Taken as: 90 A
